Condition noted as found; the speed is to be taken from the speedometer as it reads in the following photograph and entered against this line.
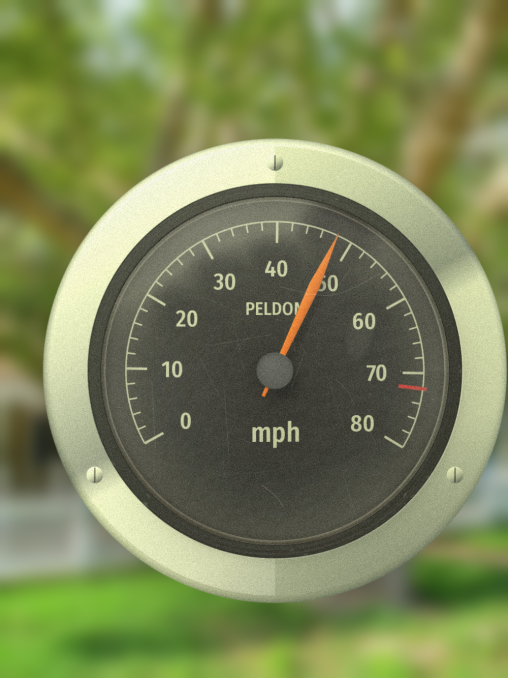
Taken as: 48 mph
